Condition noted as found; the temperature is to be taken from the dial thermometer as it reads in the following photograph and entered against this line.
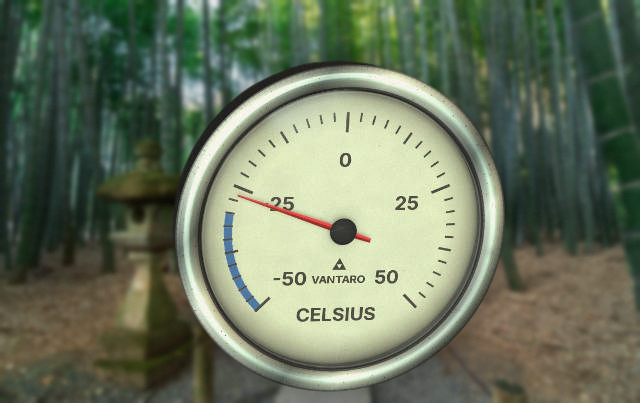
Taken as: -26.25 °C
